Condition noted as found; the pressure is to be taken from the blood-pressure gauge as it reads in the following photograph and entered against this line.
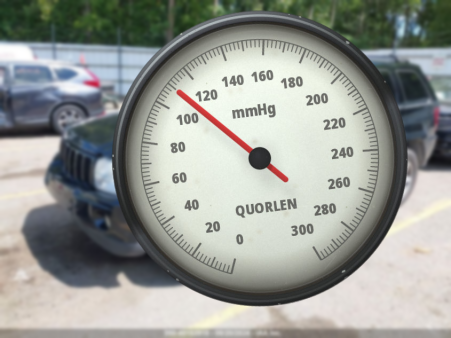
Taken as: 110 mmHg
